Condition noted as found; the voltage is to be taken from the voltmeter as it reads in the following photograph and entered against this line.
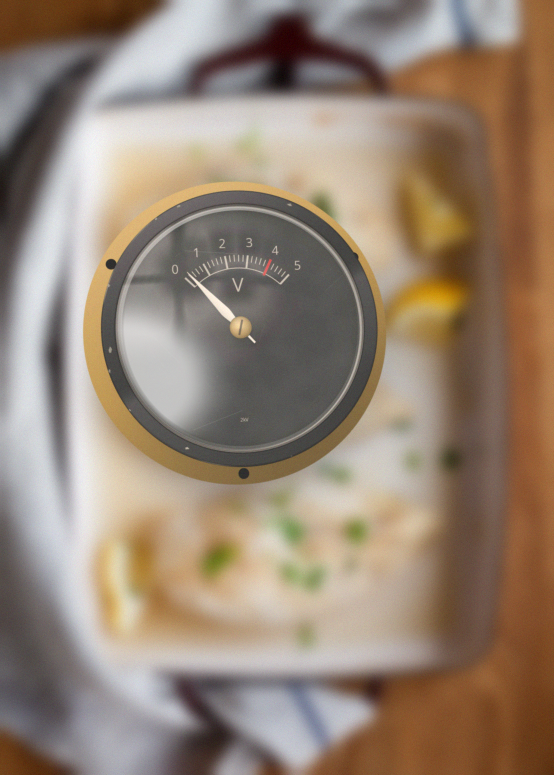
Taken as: 0.2 V
